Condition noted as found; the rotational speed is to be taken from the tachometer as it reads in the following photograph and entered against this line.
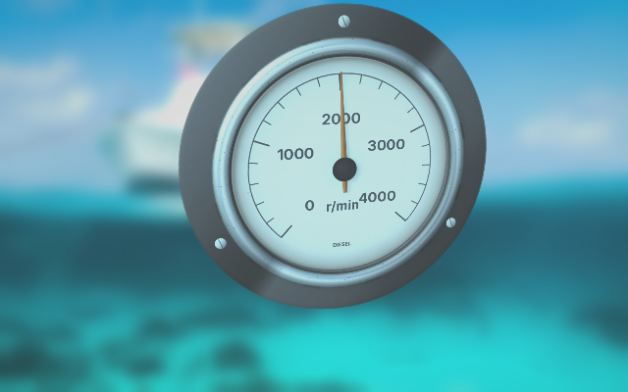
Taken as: 2000 rpm
